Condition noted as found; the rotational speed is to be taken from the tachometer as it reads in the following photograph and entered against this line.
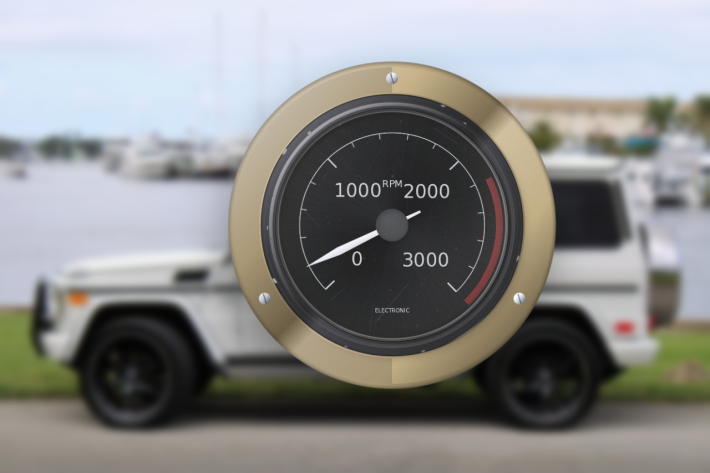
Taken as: 200 rpm
